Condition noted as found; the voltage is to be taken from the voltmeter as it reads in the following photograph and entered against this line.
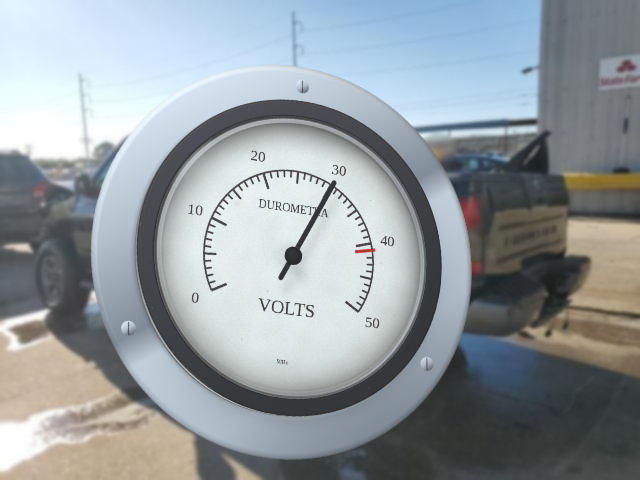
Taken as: 30 V
